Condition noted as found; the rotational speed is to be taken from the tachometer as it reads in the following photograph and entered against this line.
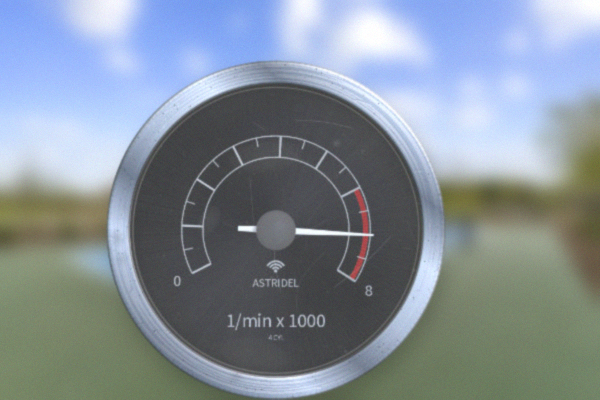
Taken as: 7000 rpm
